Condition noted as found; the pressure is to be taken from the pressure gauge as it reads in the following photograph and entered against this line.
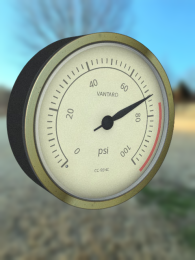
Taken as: 72 psi
